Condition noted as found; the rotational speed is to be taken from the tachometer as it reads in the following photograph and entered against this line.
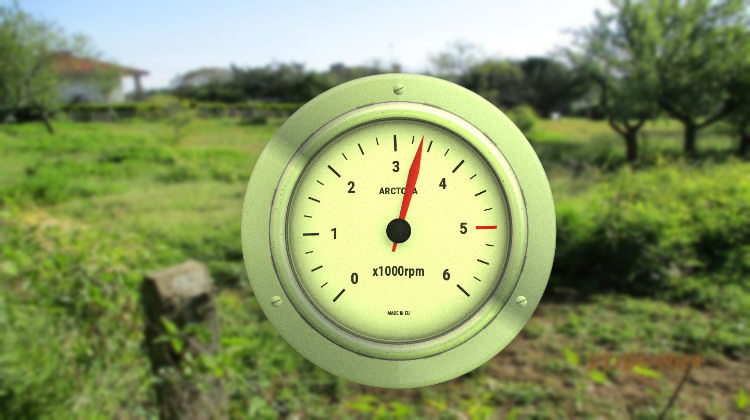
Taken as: 3375 rpm
